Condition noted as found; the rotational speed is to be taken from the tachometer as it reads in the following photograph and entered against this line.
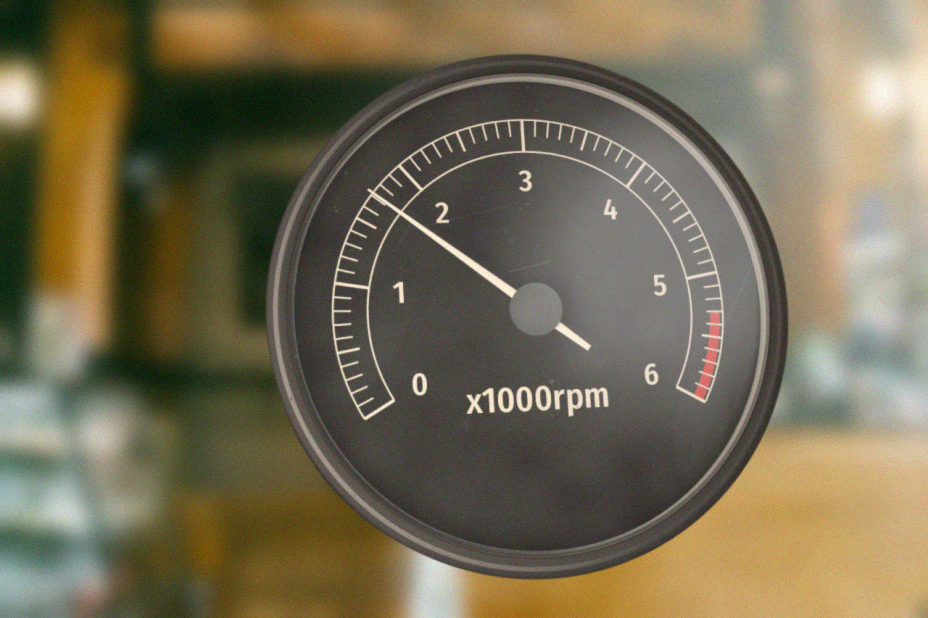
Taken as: 1700 rpm
